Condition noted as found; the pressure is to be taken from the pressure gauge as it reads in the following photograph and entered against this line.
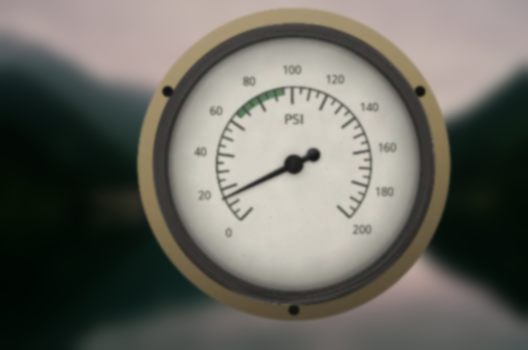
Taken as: 15 psi
